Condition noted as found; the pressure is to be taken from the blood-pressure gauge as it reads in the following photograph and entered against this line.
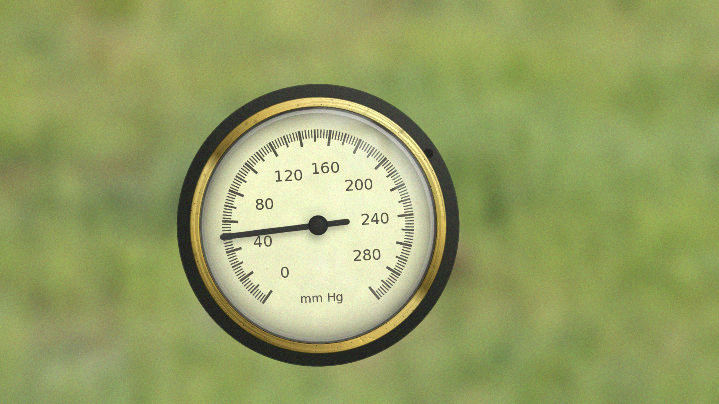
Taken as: 50 mmHg
